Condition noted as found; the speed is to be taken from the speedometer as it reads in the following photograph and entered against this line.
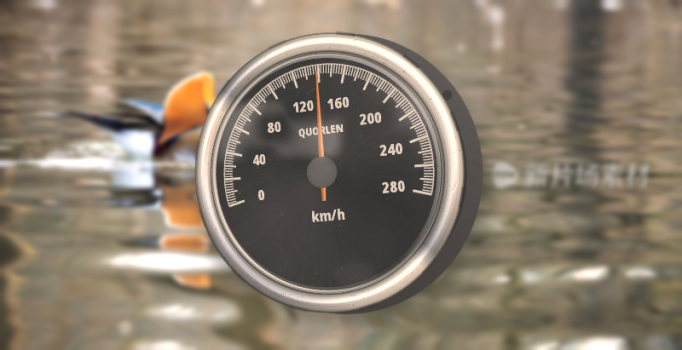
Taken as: 140 km/h
